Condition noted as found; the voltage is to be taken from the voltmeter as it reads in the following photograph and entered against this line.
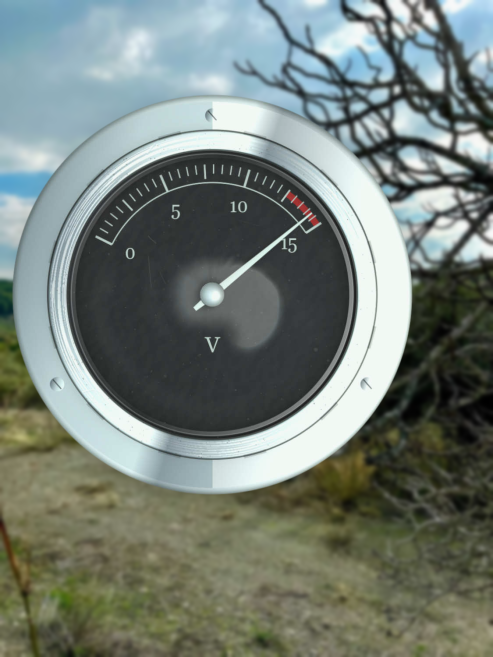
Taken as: 14.25 V
